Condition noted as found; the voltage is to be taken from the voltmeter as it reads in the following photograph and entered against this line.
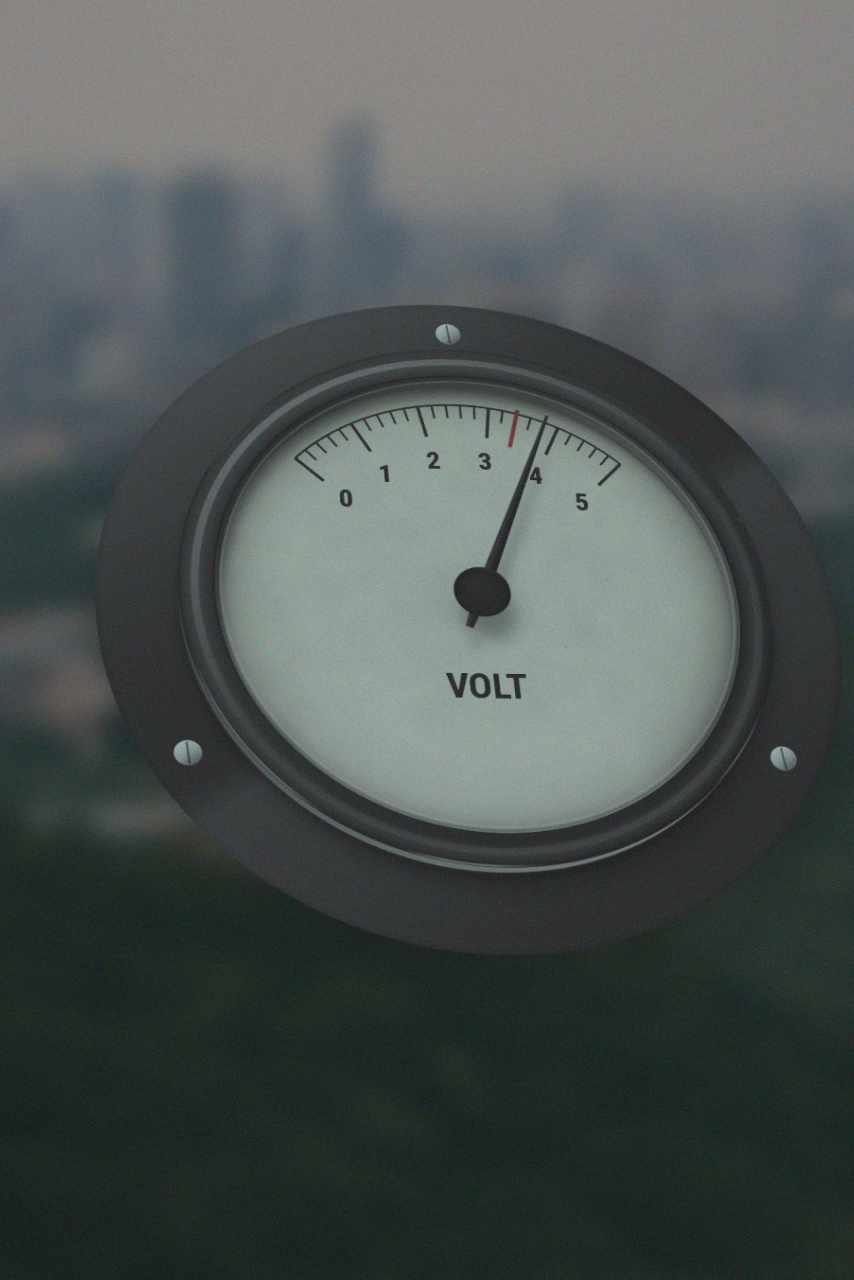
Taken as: 3.8 V
